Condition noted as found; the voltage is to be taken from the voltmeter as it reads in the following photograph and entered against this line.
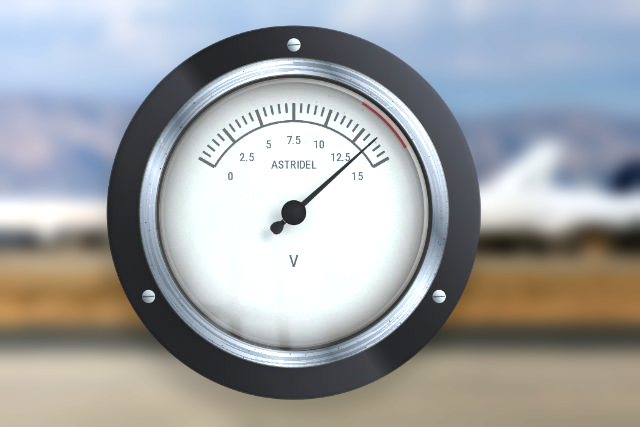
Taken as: 13.5 V
